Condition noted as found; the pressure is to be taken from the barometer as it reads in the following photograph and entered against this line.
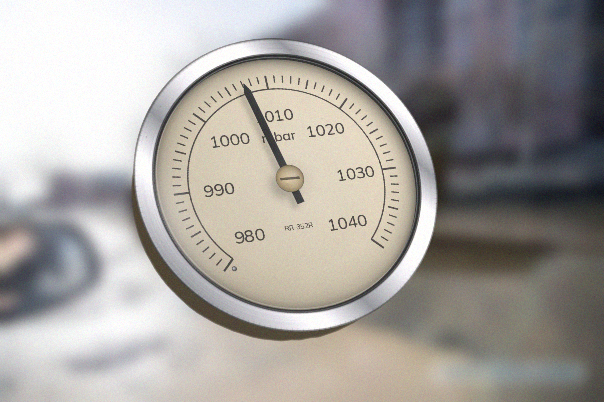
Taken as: 1007 mbar
